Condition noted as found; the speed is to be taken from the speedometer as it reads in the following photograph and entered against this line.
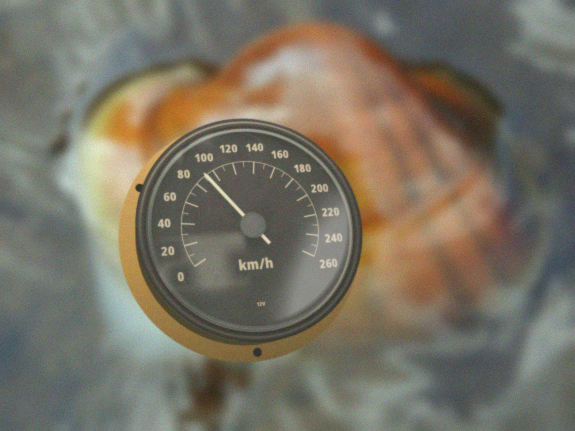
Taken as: 90 km/h
